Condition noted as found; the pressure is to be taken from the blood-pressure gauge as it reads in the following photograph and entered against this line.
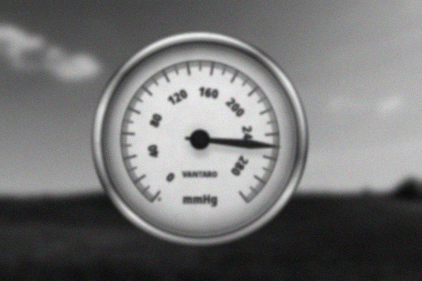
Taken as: 250 mmHg
